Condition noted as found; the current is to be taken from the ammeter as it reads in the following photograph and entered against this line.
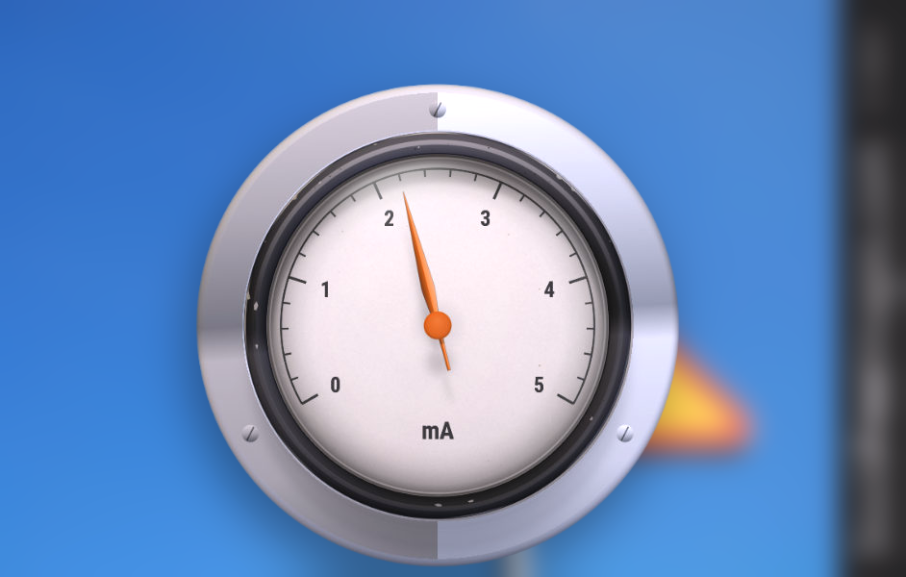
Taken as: 2.2 mA
